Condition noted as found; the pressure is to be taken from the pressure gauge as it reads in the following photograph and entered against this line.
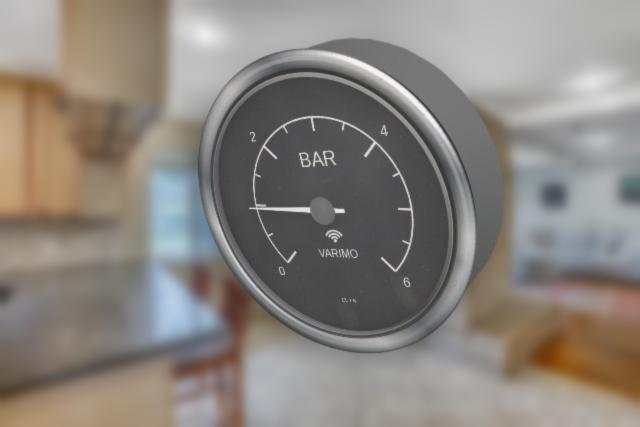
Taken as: 1 bar
